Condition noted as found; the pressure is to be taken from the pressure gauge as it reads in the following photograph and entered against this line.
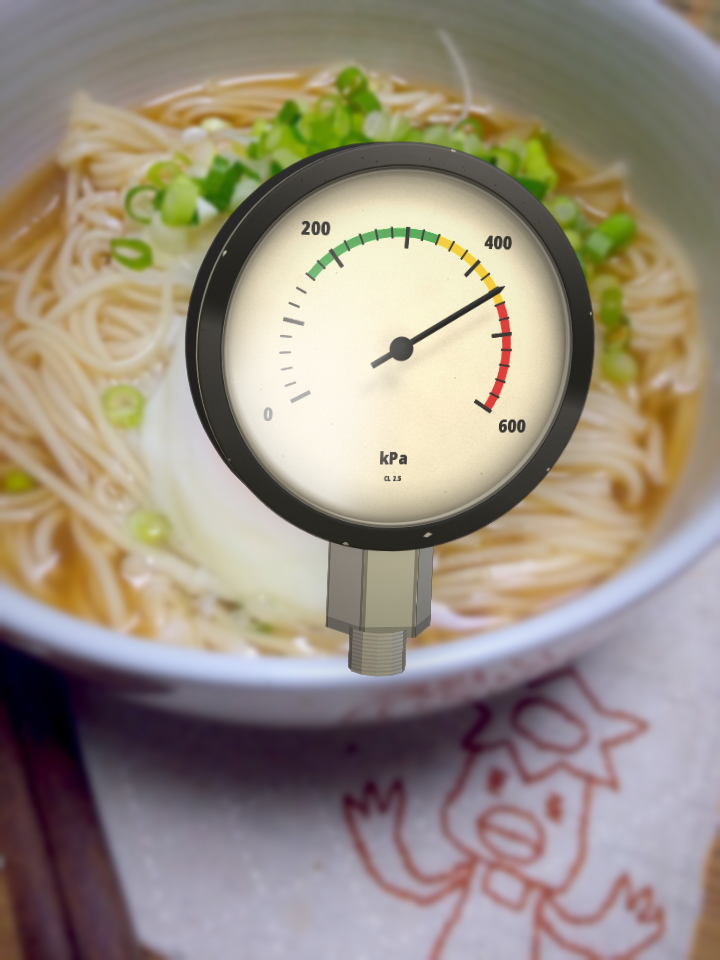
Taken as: 440 kPa
